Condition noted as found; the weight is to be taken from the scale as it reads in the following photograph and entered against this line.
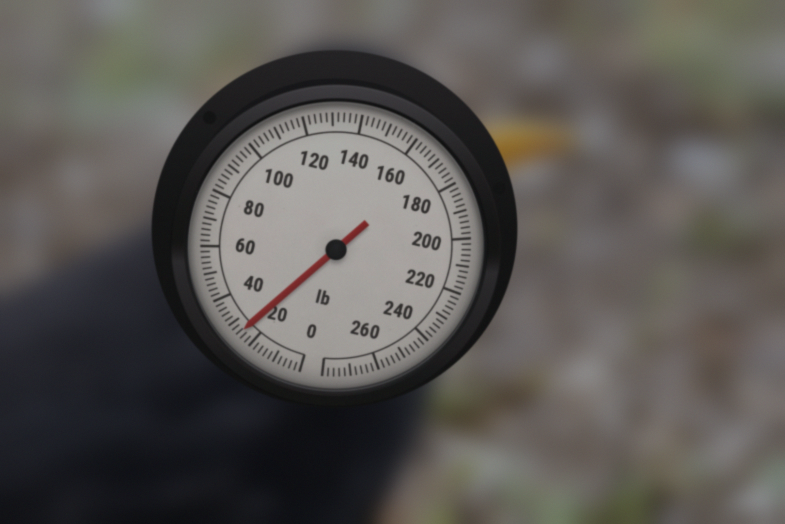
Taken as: 26 lb
